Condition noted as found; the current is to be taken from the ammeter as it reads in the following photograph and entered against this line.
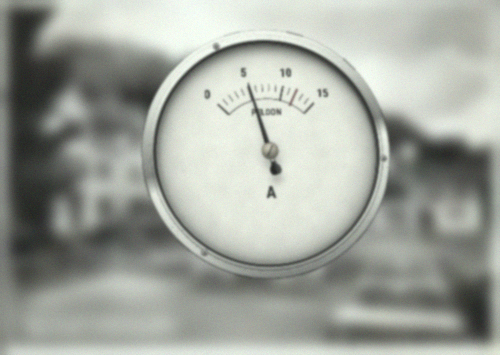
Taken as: 5 A
